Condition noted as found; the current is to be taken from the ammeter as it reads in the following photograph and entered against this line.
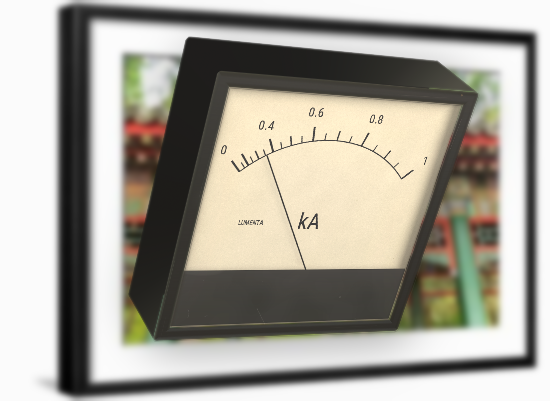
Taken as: 0.35 kA
